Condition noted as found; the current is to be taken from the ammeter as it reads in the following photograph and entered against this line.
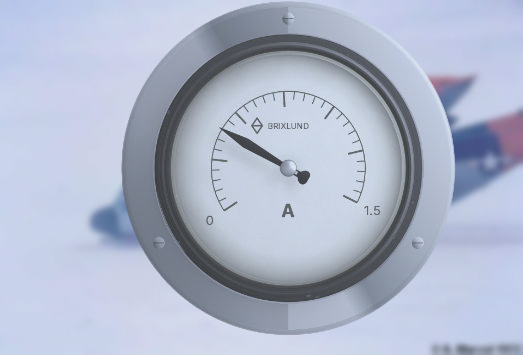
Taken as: 0.4 A
